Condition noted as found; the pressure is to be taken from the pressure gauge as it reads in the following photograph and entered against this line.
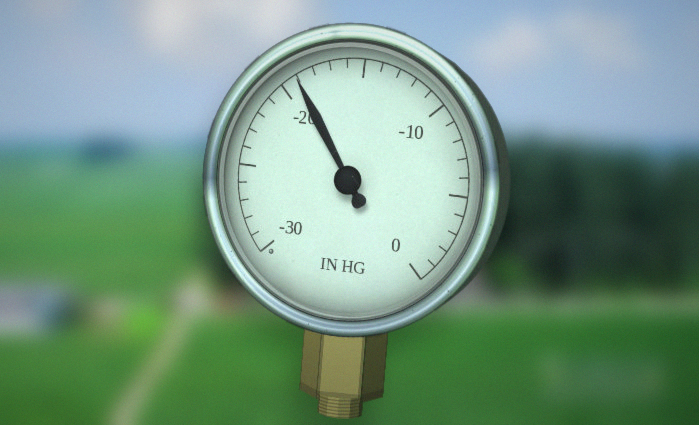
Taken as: -19 inHg
